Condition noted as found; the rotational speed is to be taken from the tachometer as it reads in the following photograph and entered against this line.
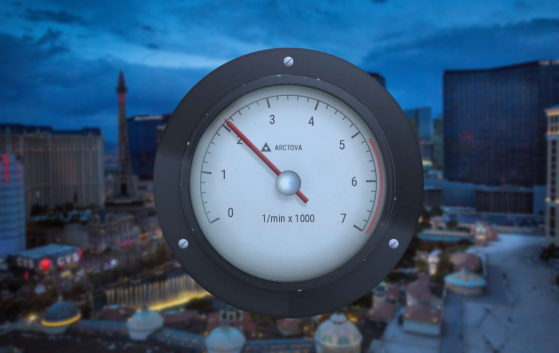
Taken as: 2100 rpm
